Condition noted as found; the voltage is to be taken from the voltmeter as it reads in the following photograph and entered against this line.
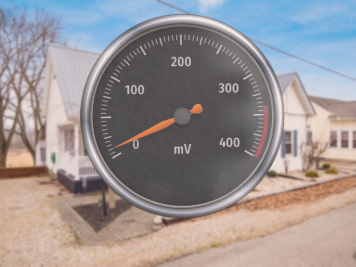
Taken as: 10 mV
